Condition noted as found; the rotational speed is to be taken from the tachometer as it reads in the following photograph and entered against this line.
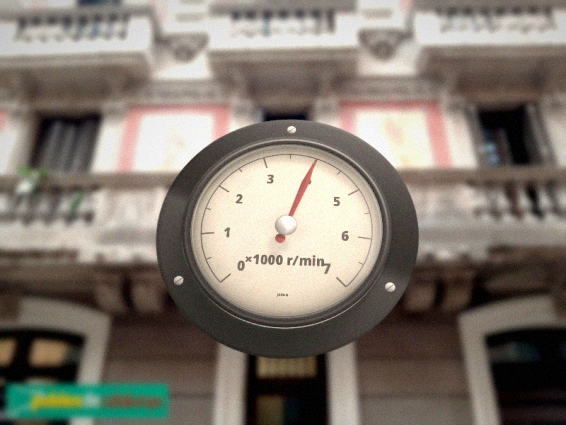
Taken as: 4000 rpm
